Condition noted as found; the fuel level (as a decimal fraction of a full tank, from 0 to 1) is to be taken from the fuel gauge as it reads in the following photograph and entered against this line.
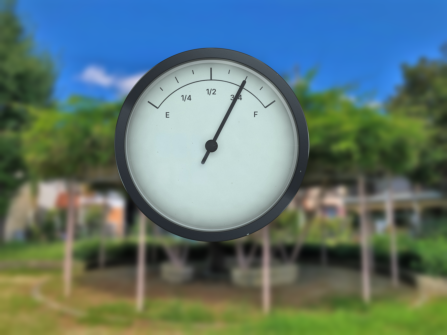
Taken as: 0.75
